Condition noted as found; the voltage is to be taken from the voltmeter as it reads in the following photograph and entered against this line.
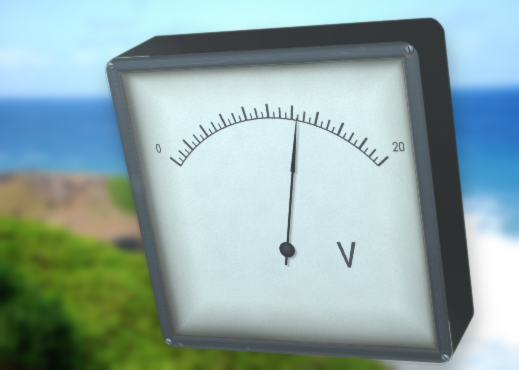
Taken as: 12.5 V
